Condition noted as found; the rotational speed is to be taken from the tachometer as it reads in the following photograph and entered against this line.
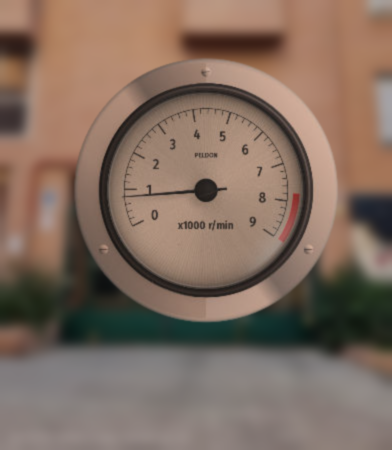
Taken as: 800 rpm
